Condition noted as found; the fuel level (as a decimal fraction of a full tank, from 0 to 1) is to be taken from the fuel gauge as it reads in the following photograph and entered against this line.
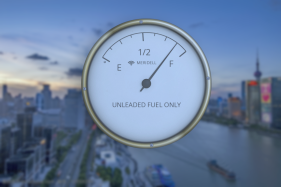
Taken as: 0.875
